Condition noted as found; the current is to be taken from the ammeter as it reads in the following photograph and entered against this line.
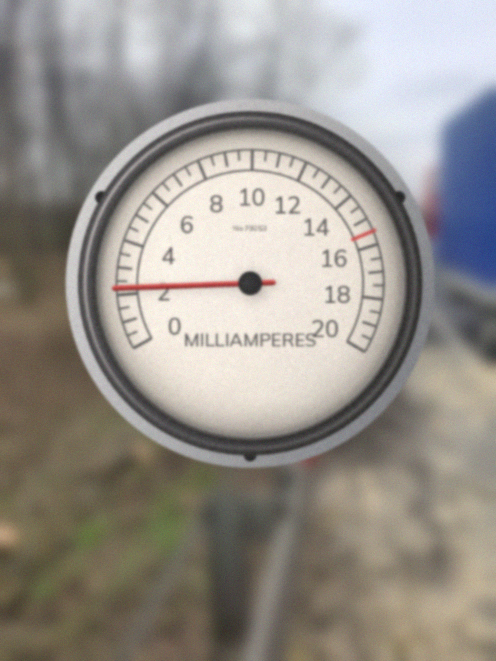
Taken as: 2.25 mA
